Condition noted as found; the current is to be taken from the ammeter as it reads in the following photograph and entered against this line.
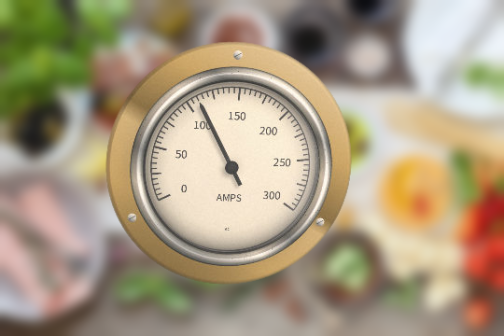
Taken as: 110 A
